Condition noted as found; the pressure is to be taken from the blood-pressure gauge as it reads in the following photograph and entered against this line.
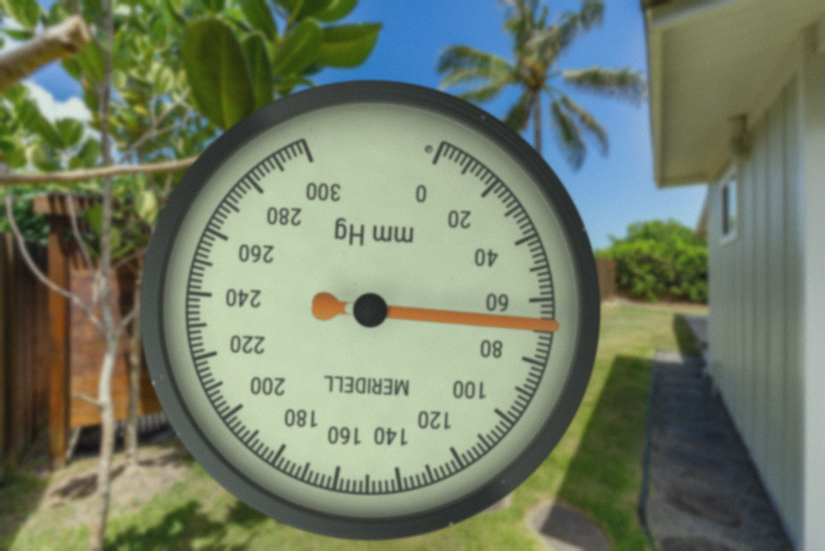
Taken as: 68 mmHg
